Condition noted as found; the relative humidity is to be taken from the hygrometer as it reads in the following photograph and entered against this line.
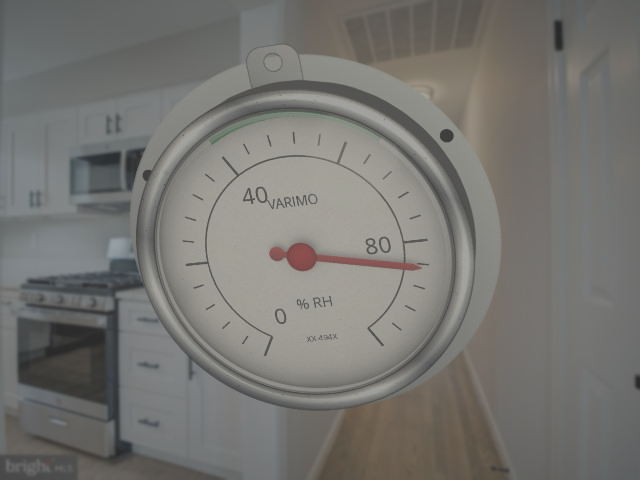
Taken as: 84 %
